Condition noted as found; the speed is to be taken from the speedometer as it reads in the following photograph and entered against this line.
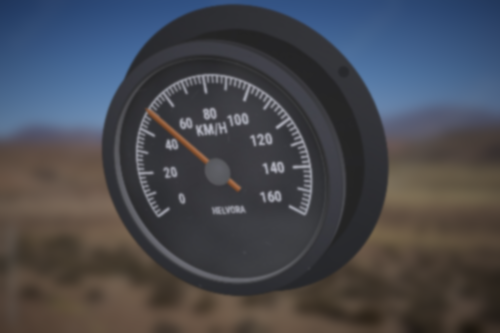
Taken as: 50 km/h
